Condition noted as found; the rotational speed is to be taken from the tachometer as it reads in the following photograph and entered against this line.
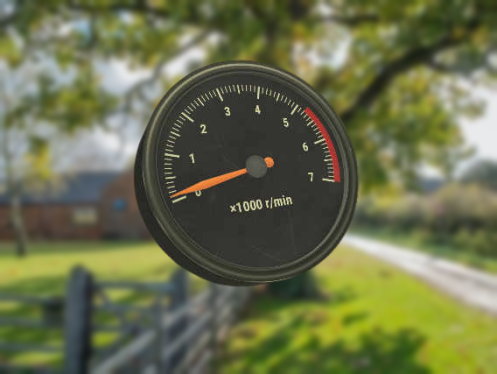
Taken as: 100 rpm
